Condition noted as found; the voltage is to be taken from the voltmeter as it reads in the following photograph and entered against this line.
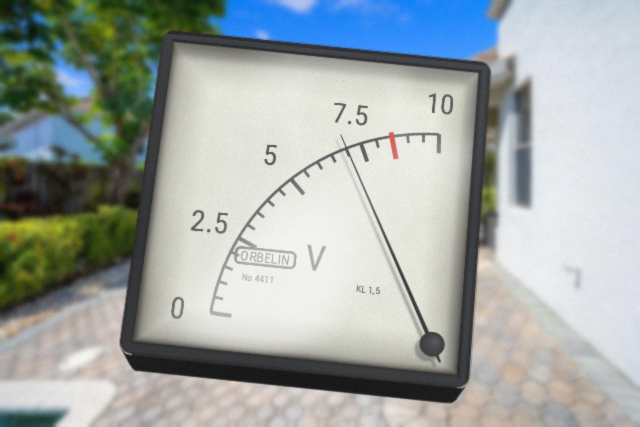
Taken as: 7 V
